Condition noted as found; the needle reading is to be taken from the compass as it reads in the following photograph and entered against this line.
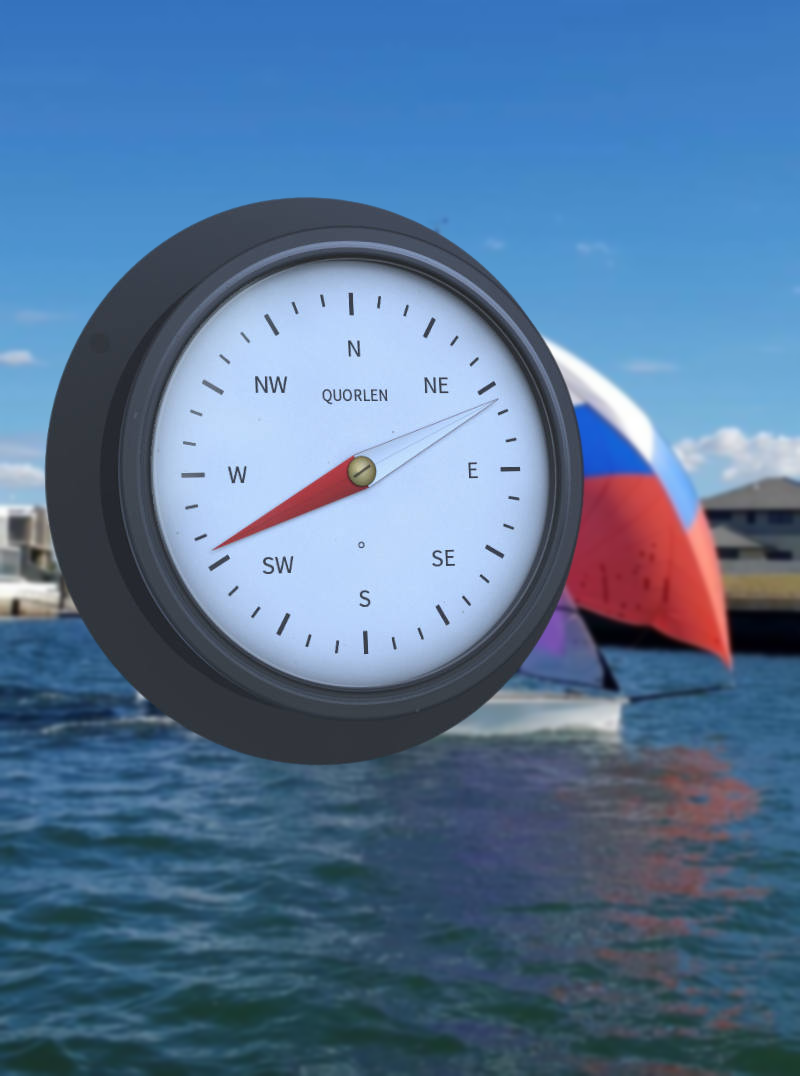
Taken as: 245 °
